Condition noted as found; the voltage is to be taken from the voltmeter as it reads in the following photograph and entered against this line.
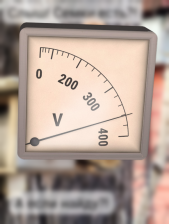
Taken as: 360 V
